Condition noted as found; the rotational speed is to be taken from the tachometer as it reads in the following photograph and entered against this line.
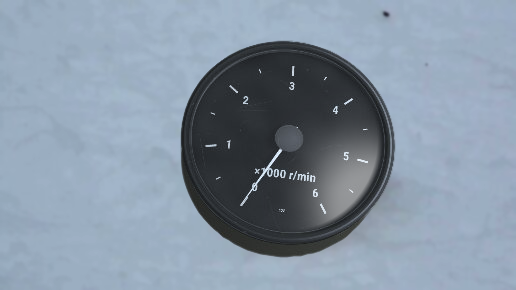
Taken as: 0 rpm
